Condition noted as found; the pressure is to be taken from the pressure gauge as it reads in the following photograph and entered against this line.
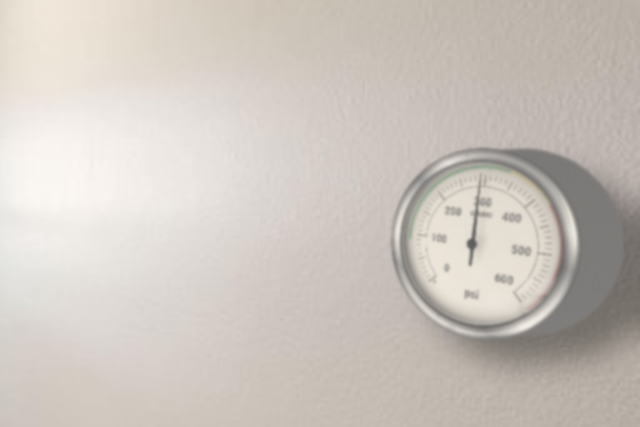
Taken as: 300 psi
